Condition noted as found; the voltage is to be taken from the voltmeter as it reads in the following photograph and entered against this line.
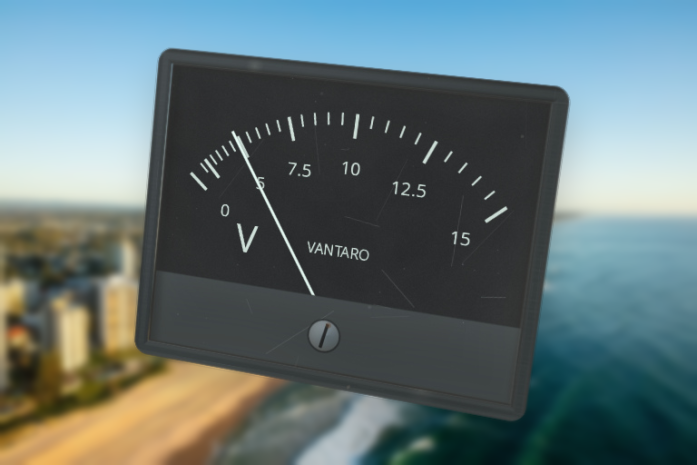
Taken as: 5 V
